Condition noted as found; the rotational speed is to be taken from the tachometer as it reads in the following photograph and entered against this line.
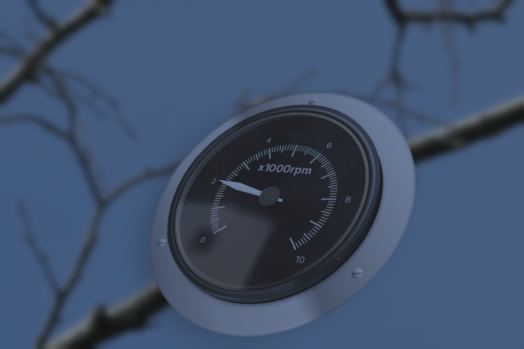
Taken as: 2000 rpm
